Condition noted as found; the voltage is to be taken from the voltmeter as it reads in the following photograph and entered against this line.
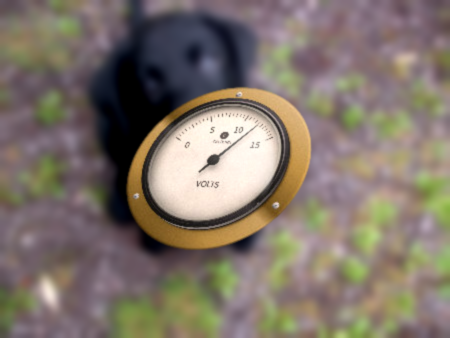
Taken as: 12.5 V
